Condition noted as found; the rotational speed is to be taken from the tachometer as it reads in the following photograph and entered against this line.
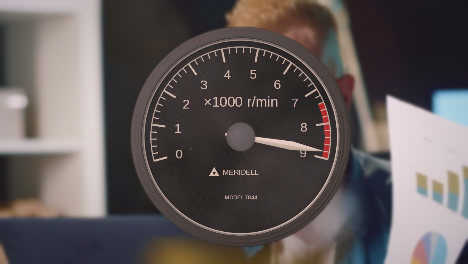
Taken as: 8800 rpm
